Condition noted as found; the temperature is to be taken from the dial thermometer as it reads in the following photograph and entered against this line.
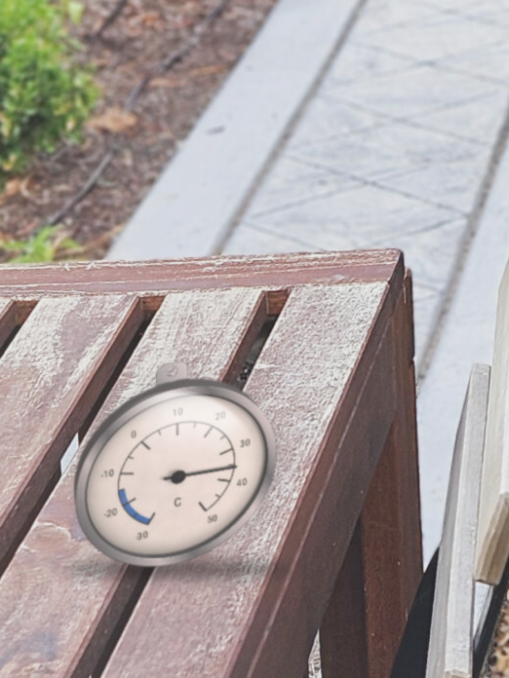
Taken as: 35 °C
